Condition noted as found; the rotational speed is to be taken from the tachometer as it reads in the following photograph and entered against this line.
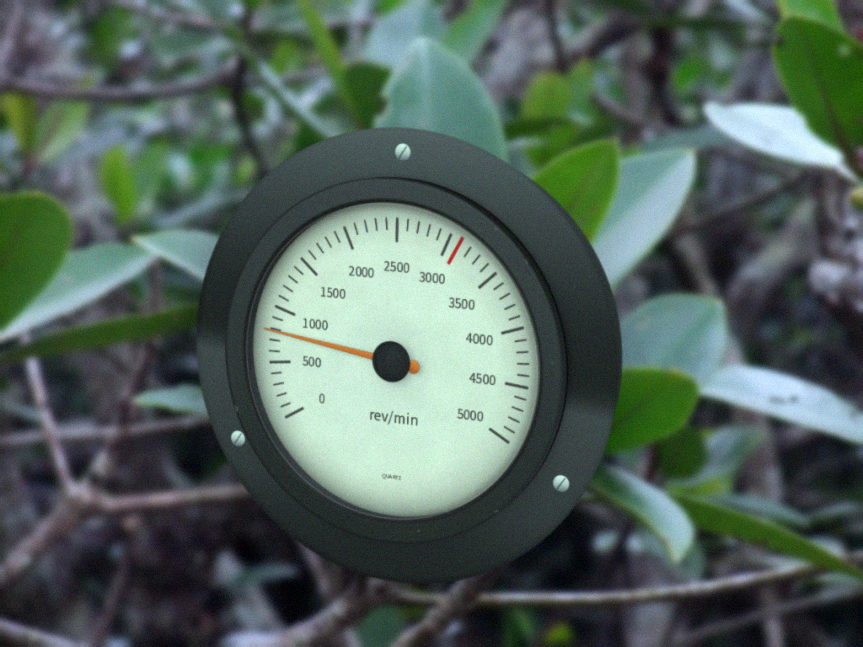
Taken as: 800 rpm
